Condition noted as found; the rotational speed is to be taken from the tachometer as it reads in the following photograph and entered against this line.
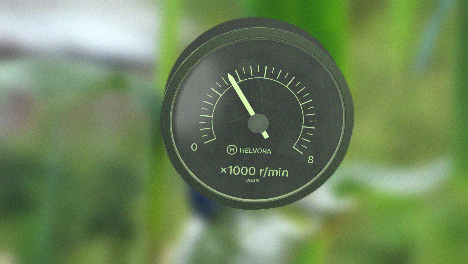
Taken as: 2750 rpm
